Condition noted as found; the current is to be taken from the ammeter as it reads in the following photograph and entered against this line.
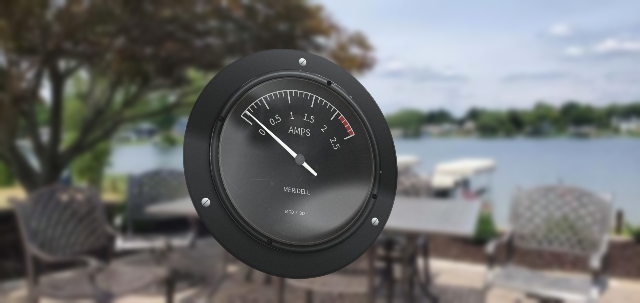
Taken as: 0.1 A
